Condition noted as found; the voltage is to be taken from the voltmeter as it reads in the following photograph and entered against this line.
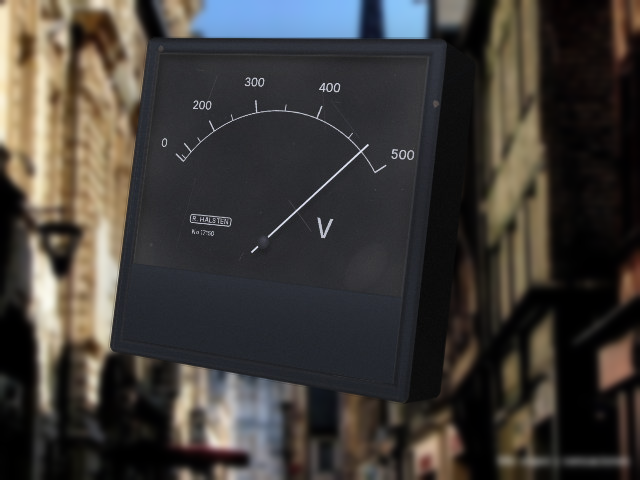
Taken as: 475 V
